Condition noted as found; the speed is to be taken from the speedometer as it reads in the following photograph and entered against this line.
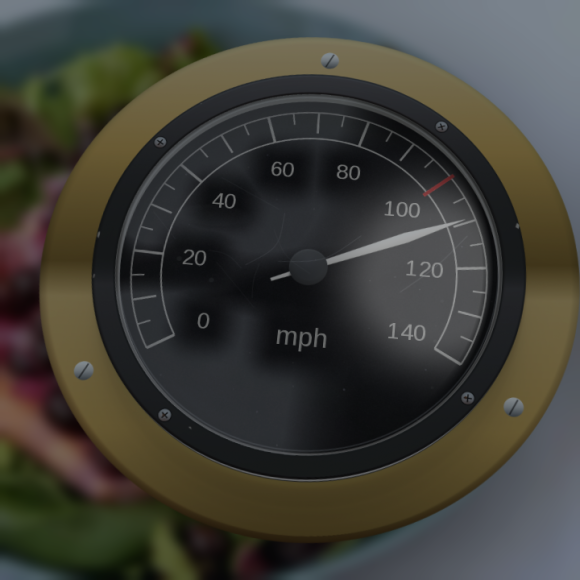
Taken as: 110 mph
